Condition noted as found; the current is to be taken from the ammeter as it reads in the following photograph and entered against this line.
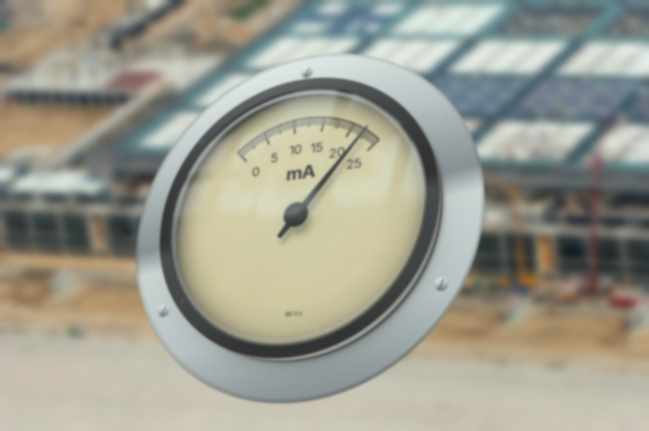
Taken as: 22.5 mA
